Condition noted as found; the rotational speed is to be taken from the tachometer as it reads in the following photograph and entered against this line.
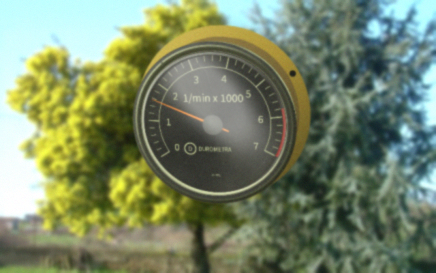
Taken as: 1600 rpm
